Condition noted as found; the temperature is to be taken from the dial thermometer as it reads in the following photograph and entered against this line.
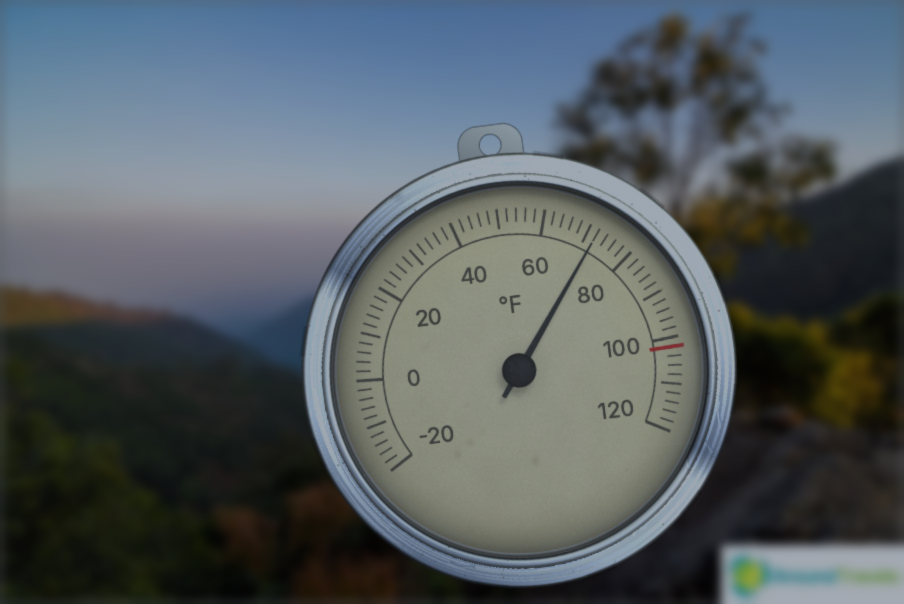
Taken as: 72 °F
